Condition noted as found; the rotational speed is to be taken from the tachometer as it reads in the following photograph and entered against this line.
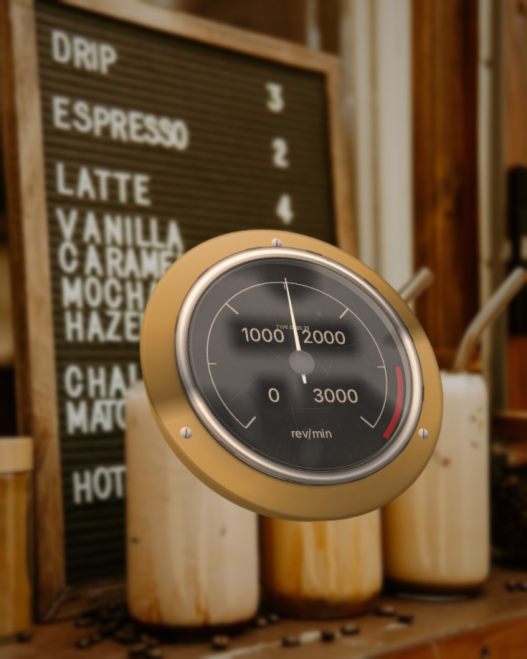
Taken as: 1500 rpm
